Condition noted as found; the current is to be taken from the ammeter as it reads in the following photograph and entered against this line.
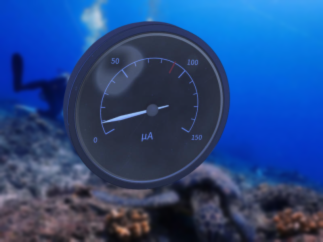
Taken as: 10 µA
